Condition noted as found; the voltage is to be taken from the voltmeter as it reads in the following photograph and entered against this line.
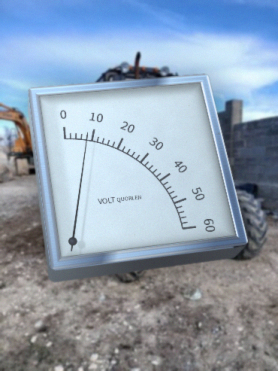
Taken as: 8 V
